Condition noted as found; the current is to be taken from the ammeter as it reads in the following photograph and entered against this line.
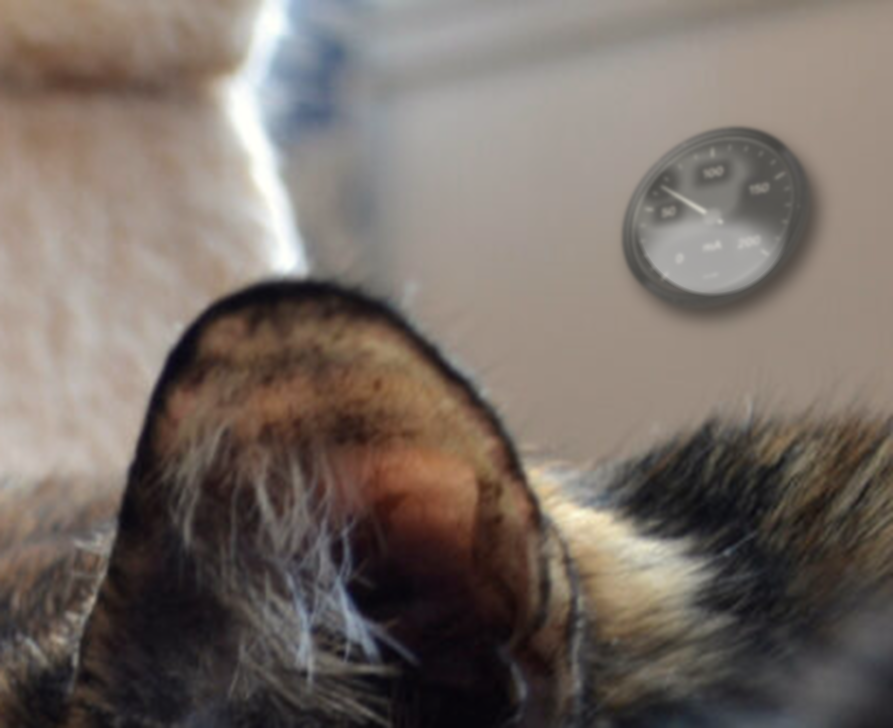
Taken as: 65 mA
